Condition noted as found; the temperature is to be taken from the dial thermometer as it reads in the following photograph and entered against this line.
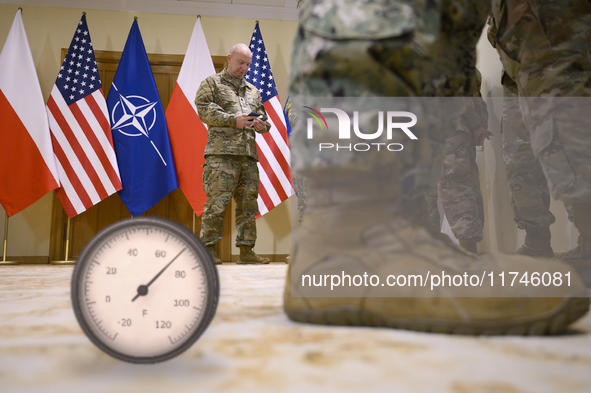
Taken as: 70 °F
